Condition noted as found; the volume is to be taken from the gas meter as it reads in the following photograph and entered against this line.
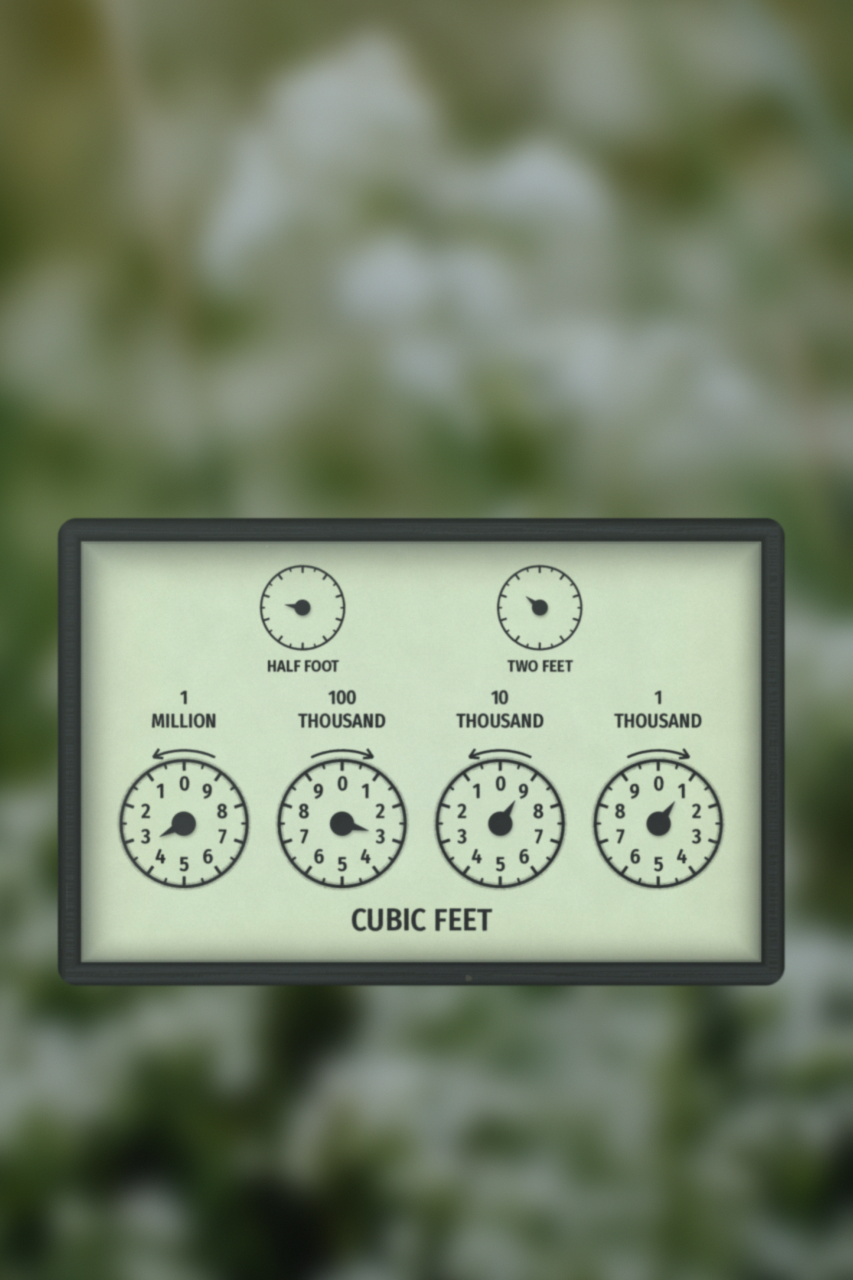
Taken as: 329100 ft³
